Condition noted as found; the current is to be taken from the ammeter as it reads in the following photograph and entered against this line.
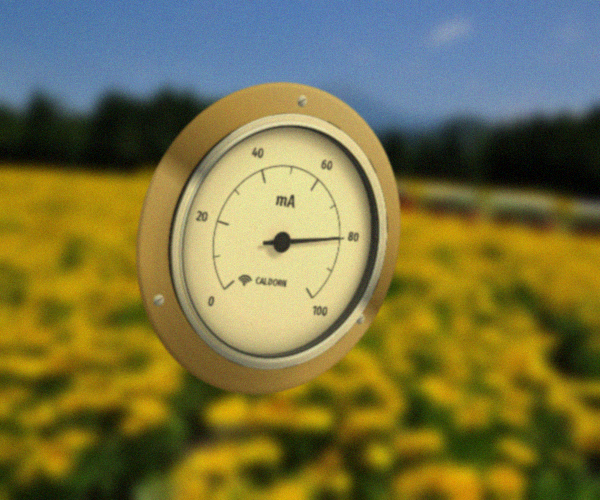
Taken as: 80 mA
